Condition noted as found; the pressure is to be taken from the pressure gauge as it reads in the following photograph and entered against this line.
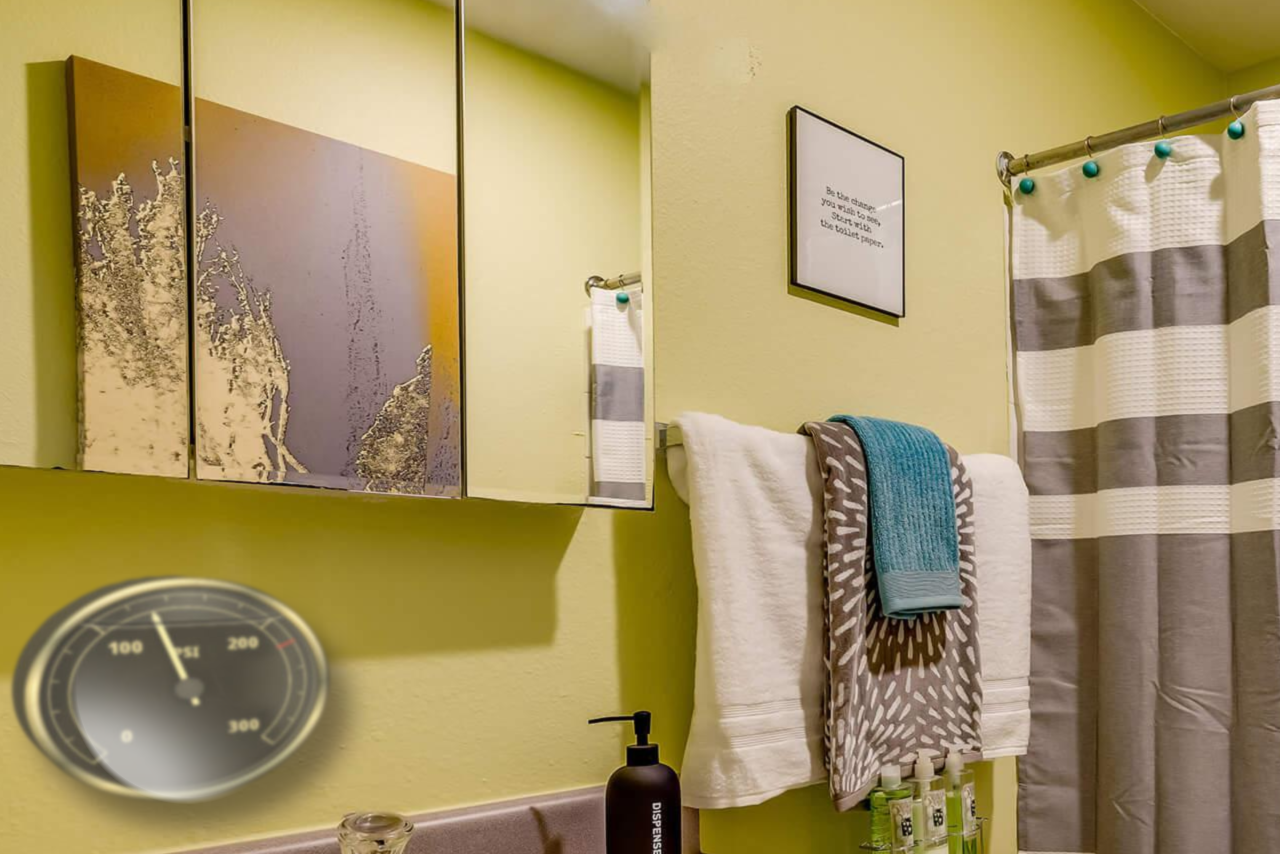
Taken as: 130 psi
